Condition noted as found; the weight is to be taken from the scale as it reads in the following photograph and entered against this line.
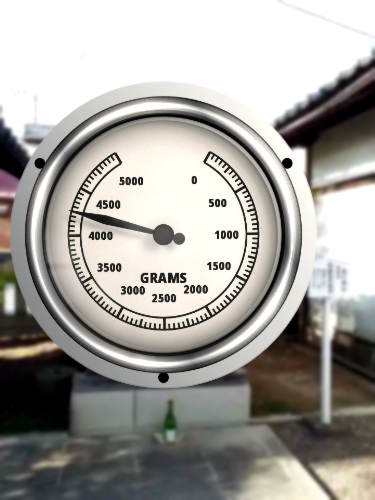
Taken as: 4250 g
